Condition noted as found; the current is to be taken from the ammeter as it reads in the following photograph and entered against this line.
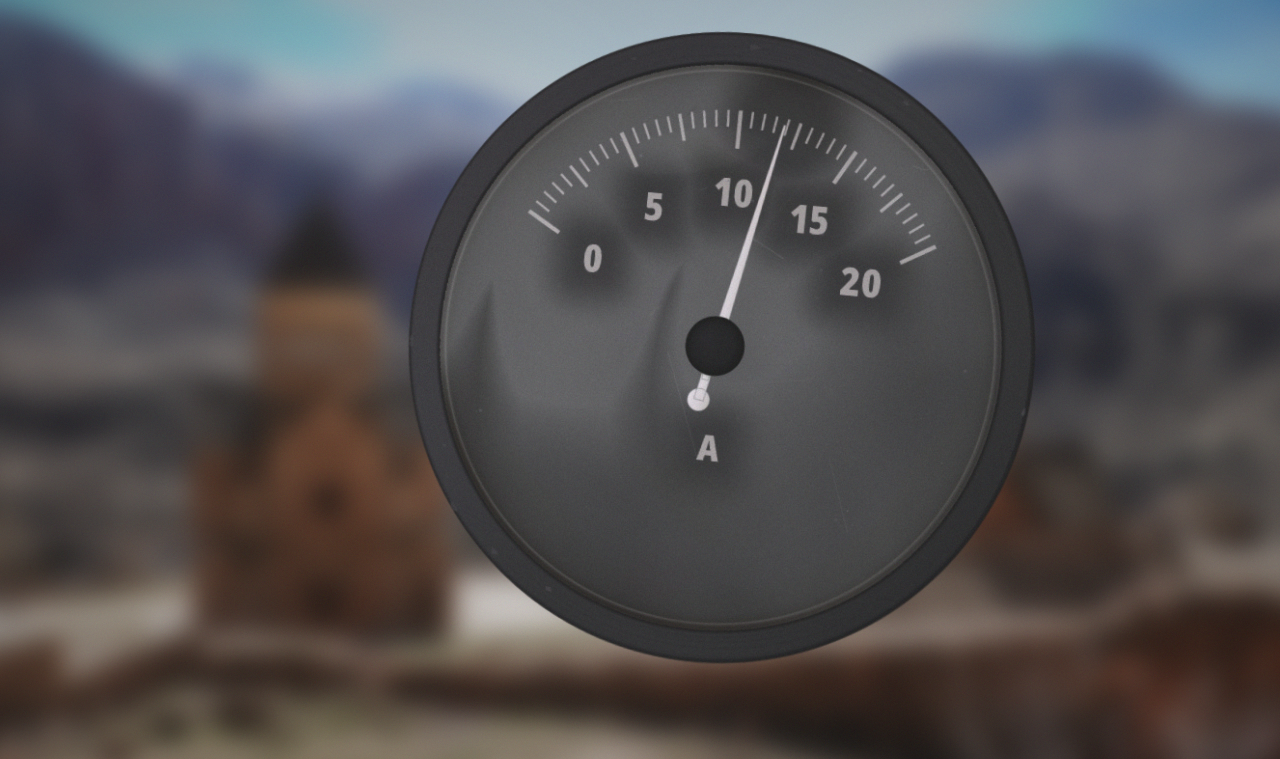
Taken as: 12 A
